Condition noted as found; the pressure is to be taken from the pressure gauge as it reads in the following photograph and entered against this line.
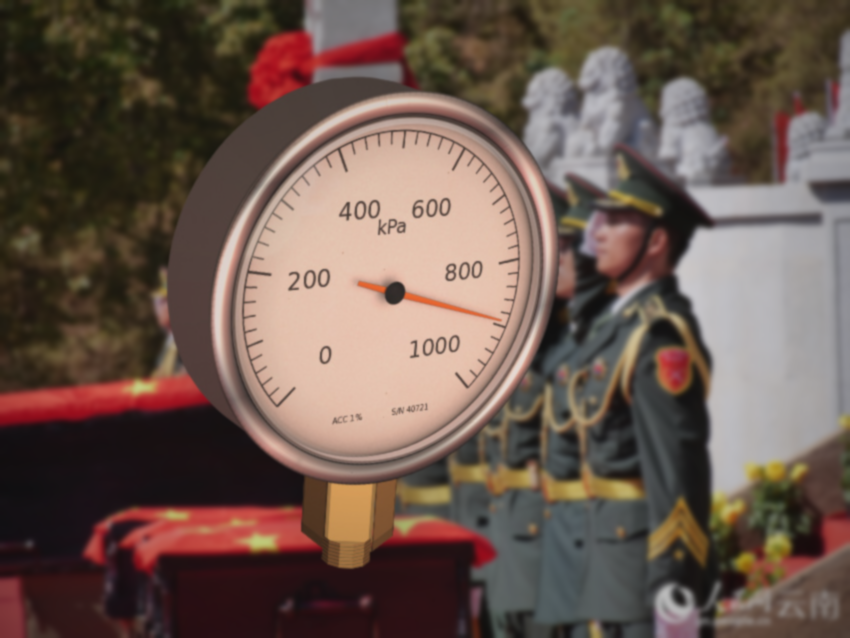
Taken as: 890 kPa
